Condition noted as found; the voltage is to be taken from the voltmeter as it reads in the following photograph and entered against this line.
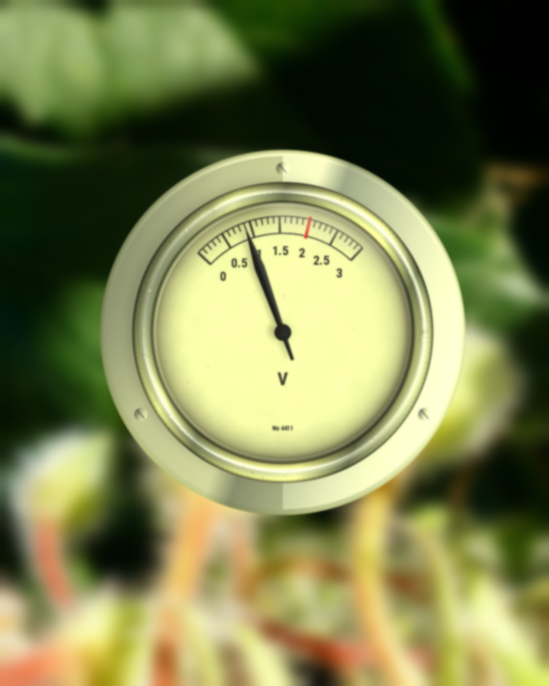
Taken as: 0.9 V
